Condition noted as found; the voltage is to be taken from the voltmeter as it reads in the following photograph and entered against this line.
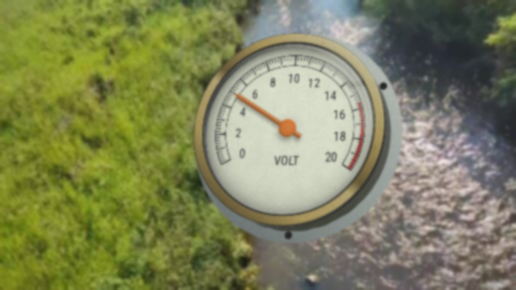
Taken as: 5 V
